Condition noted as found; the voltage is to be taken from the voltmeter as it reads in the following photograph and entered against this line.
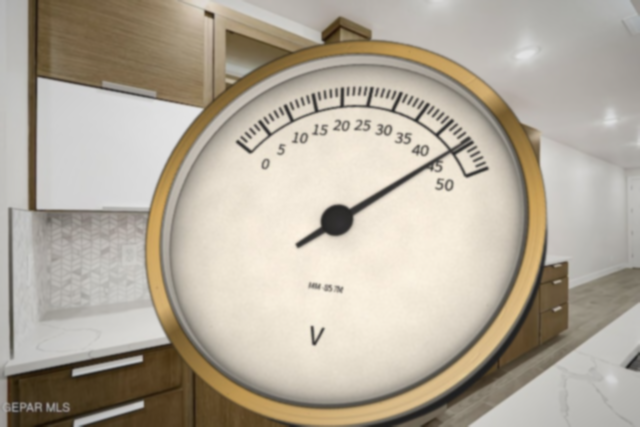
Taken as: 45 V
